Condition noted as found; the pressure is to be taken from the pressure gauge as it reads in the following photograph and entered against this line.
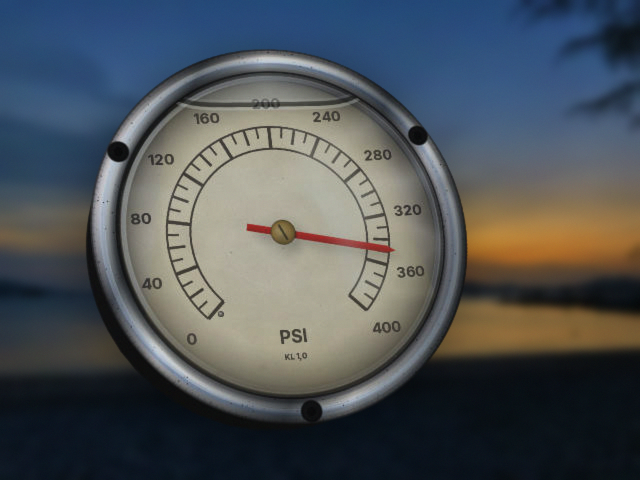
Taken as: 350 psi
